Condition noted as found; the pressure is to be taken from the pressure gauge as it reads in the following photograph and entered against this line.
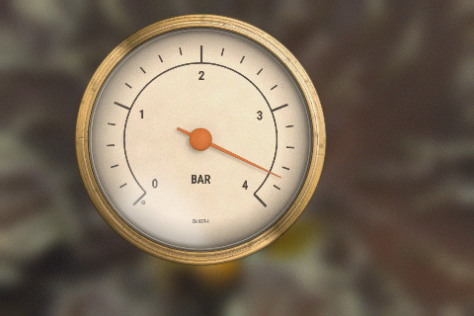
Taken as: 3.7 bar
